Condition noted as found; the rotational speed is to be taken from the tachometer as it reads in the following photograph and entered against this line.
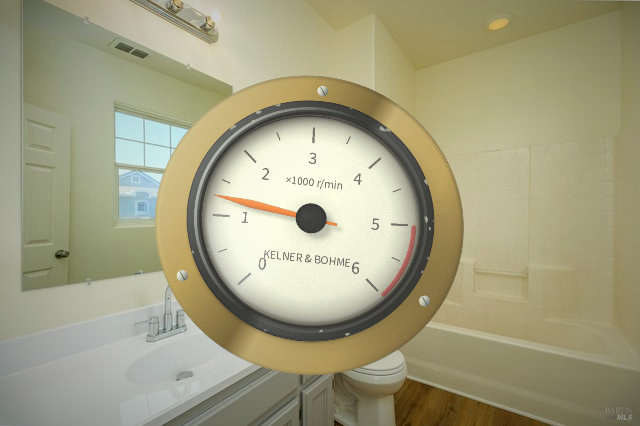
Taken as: 1250 rpm
